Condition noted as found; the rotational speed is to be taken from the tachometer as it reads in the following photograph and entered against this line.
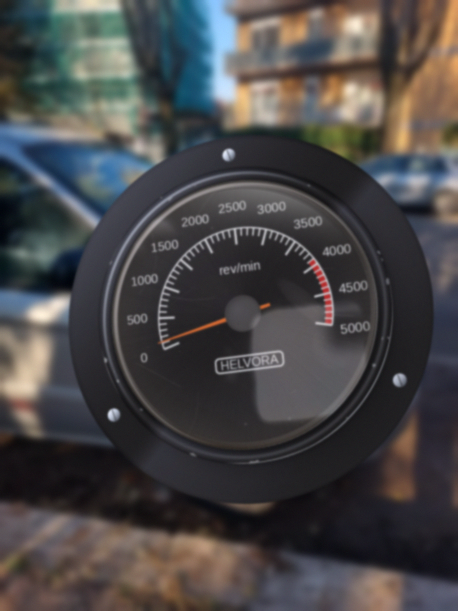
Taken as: 100 rpm
